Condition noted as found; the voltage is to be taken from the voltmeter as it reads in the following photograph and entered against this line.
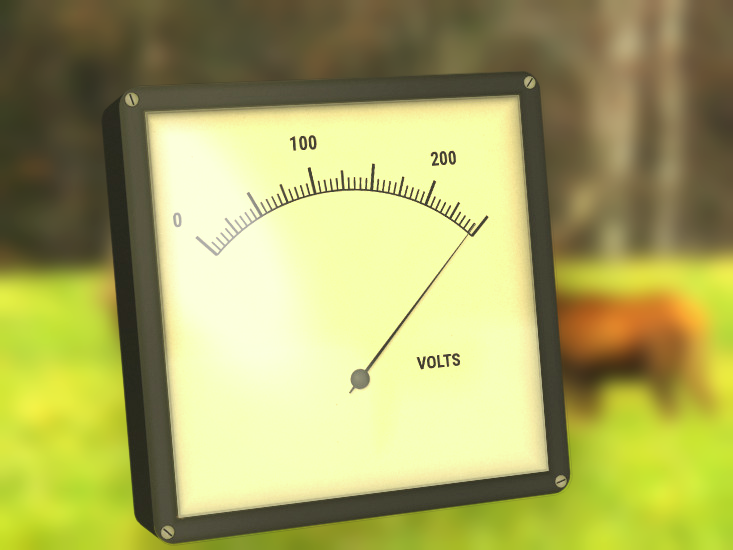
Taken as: 245 V
